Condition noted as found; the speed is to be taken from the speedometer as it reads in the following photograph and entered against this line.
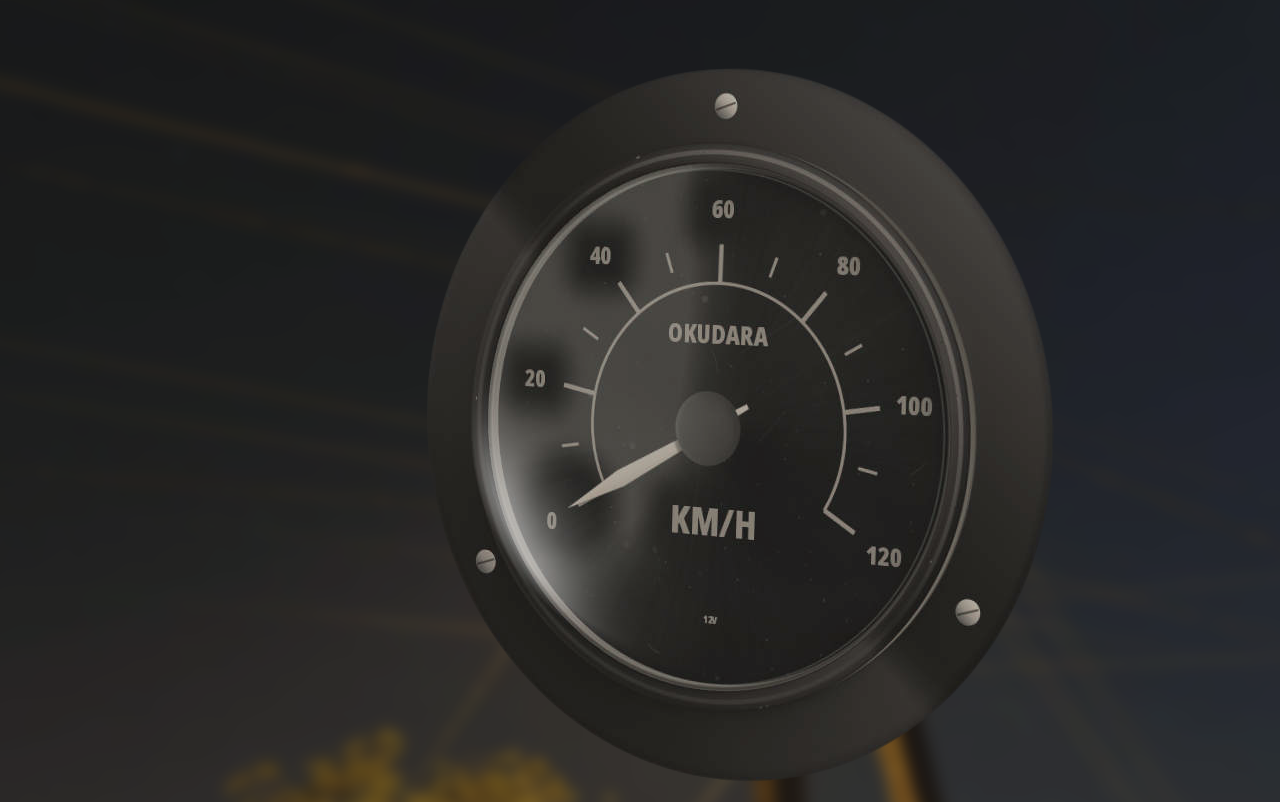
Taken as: 0 km/h
